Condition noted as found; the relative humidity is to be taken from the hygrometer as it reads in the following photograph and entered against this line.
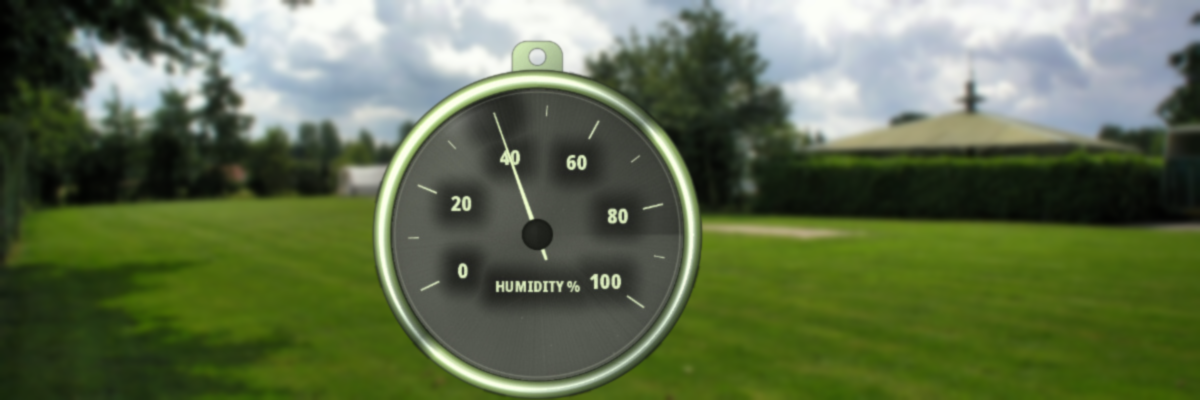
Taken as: 40 %
